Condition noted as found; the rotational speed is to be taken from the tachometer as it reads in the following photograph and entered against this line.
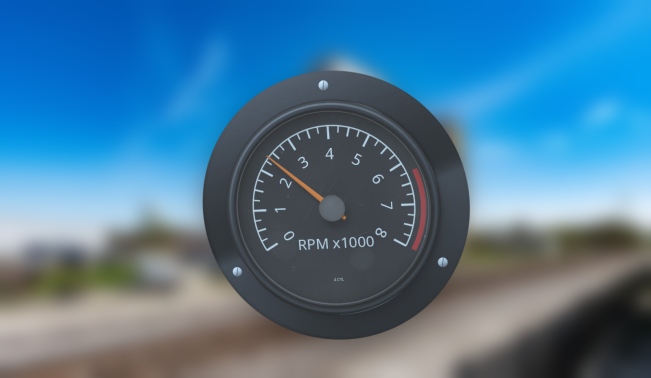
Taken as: 2375 rpm
